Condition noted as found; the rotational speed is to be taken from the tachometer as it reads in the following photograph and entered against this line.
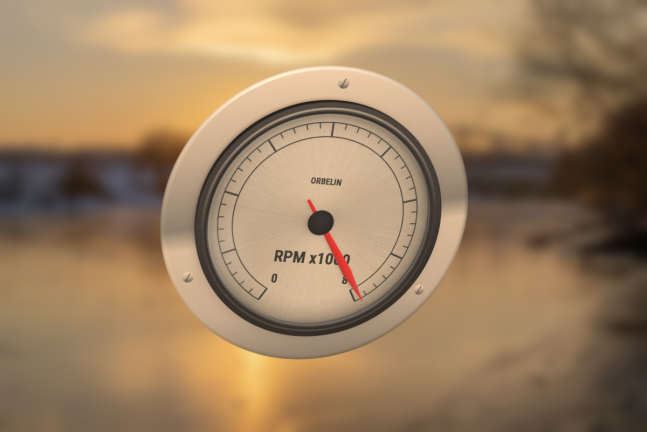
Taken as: 7900 rpm
